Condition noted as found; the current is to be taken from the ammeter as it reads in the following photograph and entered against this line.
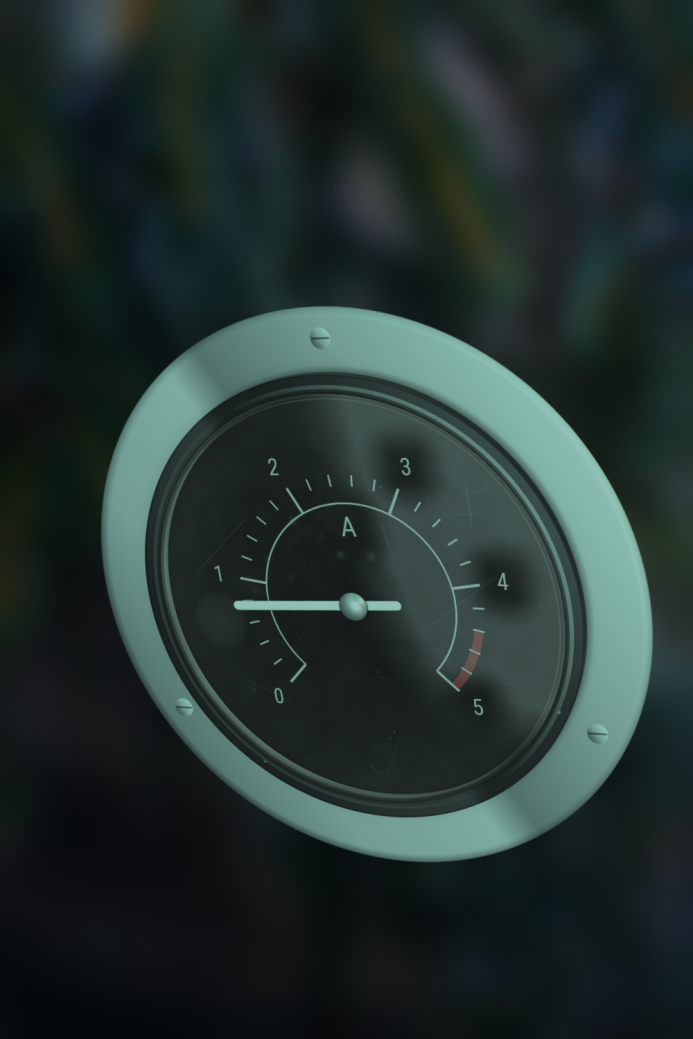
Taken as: 0.8 A
